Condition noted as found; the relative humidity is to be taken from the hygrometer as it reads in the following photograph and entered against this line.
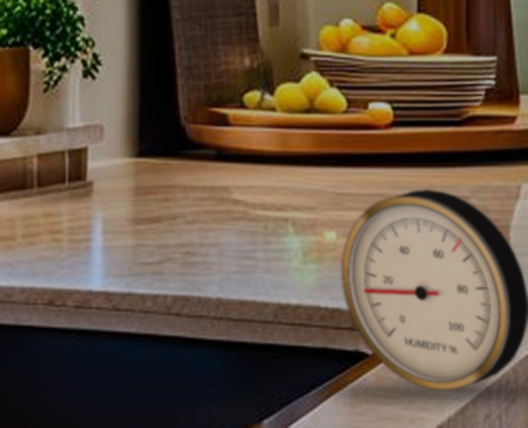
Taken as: 15 %
